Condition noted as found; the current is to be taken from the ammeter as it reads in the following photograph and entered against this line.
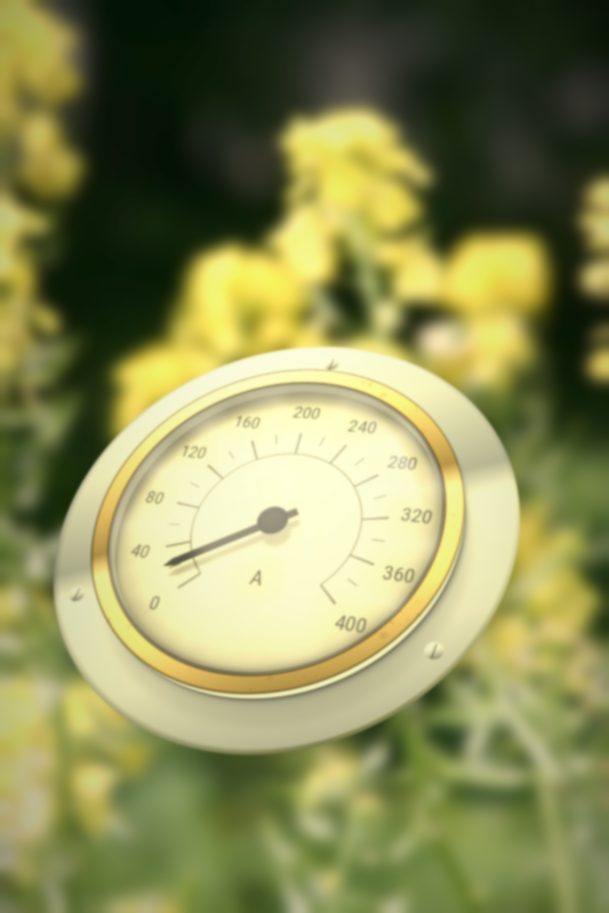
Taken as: 20 A
